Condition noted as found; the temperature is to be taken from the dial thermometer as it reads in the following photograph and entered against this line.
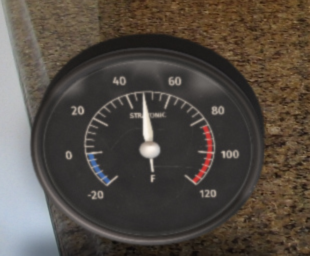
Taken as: 48 °F
